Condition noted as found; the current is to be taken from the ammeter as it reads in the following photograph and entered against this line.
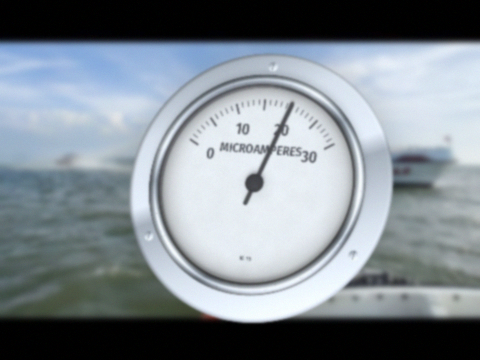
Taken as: 20 µA
